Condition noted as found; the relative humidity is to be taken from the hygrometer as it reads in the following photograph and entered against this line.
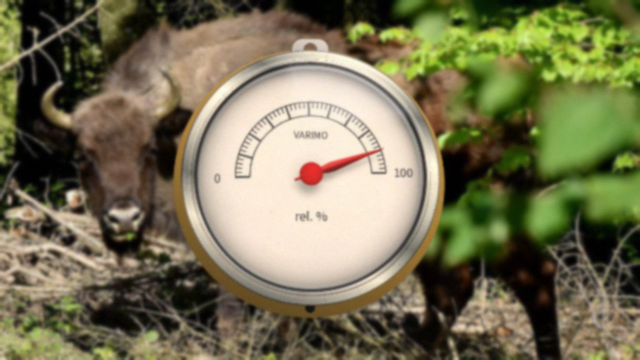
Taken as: 90 %
